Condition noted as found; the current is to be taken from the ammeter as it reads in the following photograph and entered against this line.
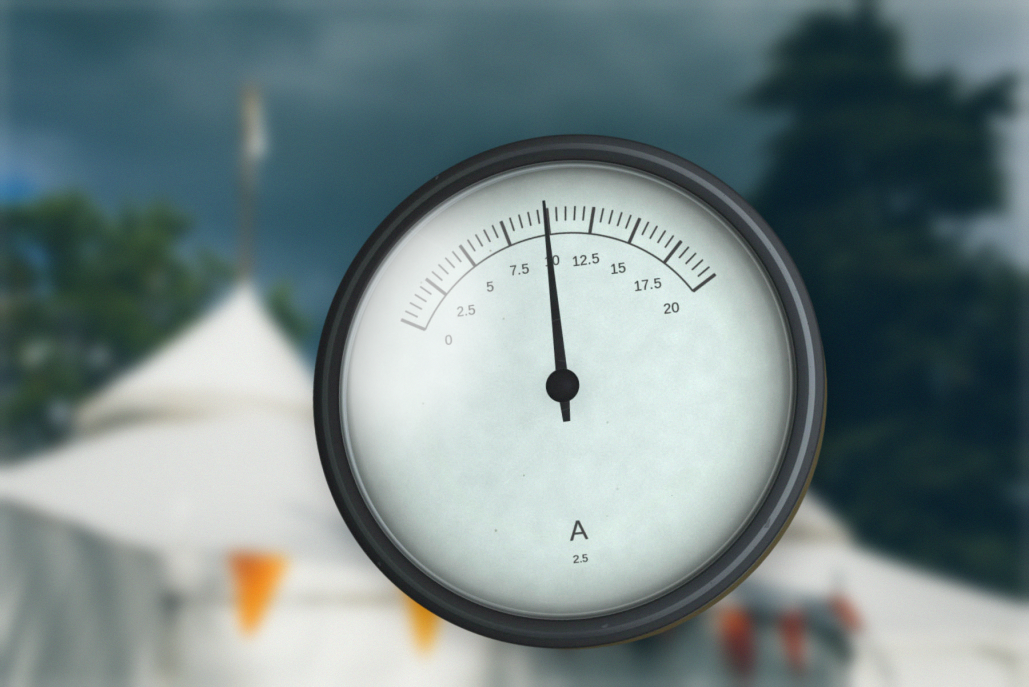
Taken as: 10 A
